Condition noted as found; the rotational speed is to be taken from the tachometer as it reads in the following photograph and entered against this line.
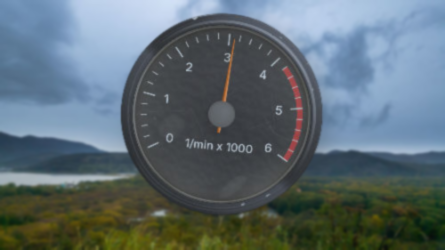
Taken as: 3100 rpm
